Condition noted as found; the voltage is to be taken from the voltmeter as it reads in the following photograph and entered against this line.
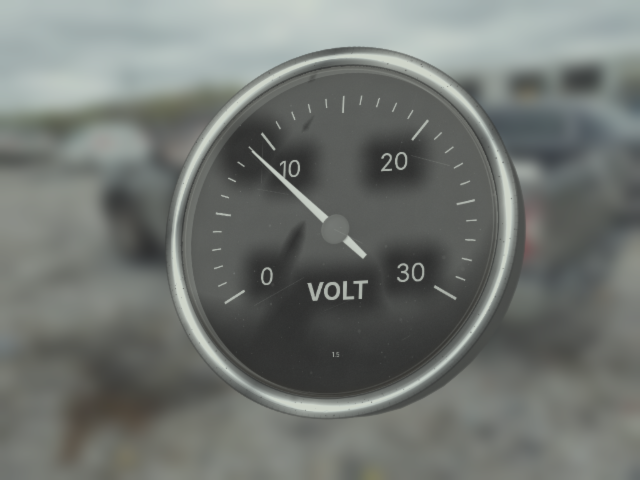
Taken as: 9 V
